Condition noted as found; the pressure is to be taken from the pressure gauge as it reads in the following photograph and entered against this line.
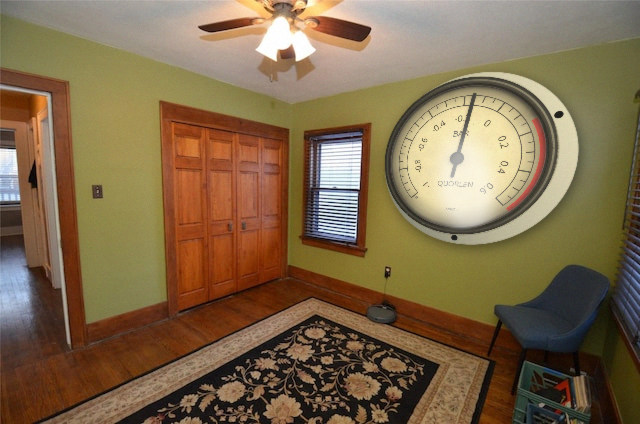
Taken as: -0.15 bar
